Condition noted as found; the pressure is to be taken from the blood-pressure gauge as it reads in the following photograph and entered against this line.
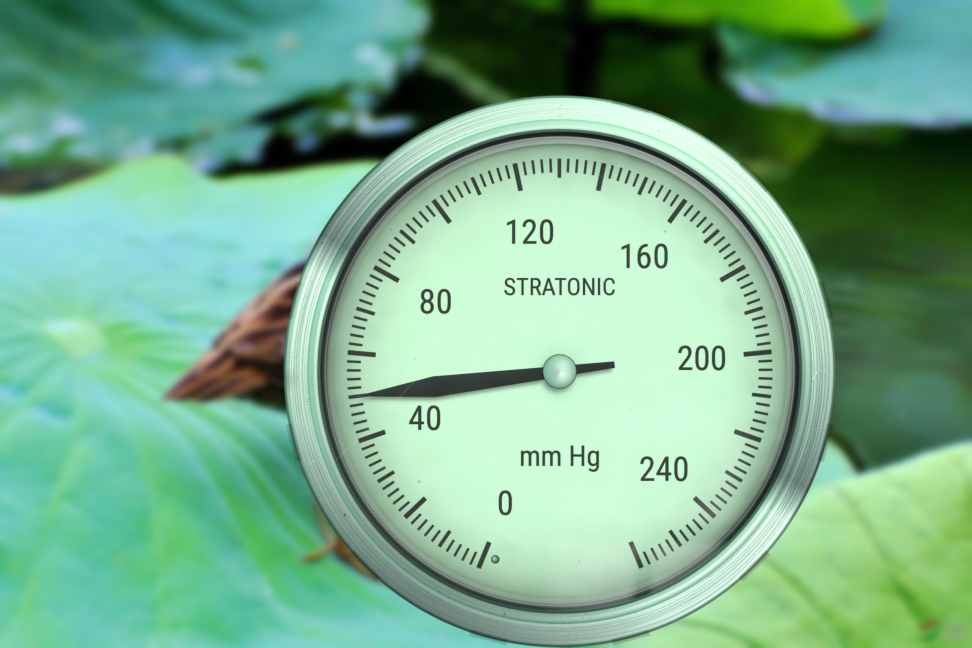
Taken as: 50 mmHg
